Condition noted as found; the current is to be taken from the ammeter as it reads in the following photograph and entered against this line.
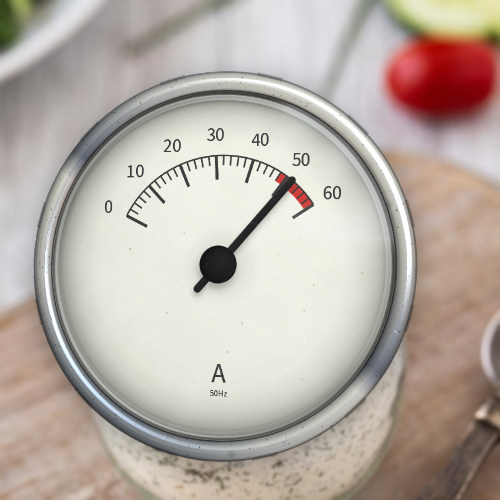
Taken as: 52 A
